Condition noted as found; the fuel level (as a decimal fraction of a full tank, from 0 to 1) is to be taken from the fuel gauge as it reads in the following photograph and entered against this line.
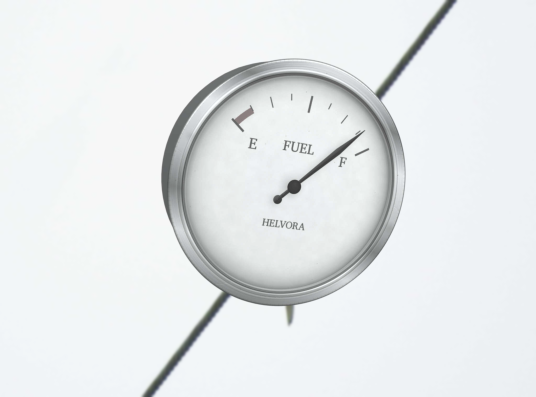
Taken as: 0.875
